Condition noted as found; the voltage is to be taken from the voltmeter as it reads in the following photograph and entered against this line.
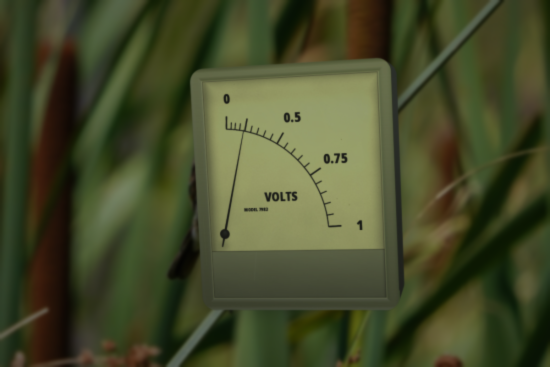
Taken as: 0.25 V
